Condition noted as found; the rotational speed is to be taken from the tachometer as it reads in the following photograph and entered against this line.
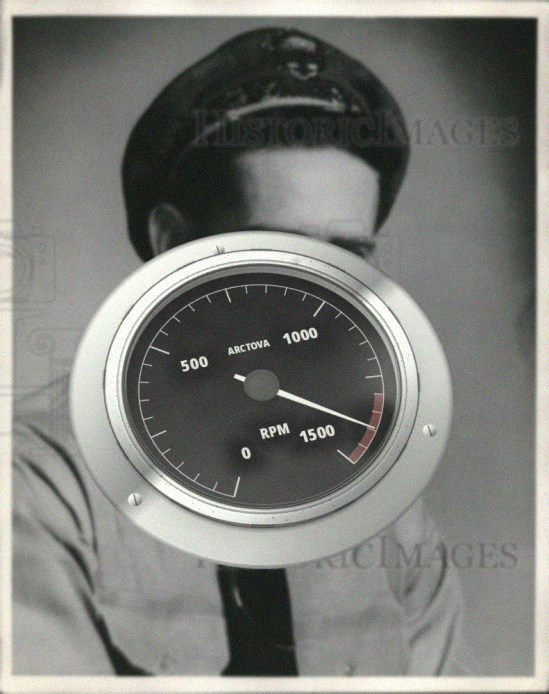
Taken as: 1400 rpm
